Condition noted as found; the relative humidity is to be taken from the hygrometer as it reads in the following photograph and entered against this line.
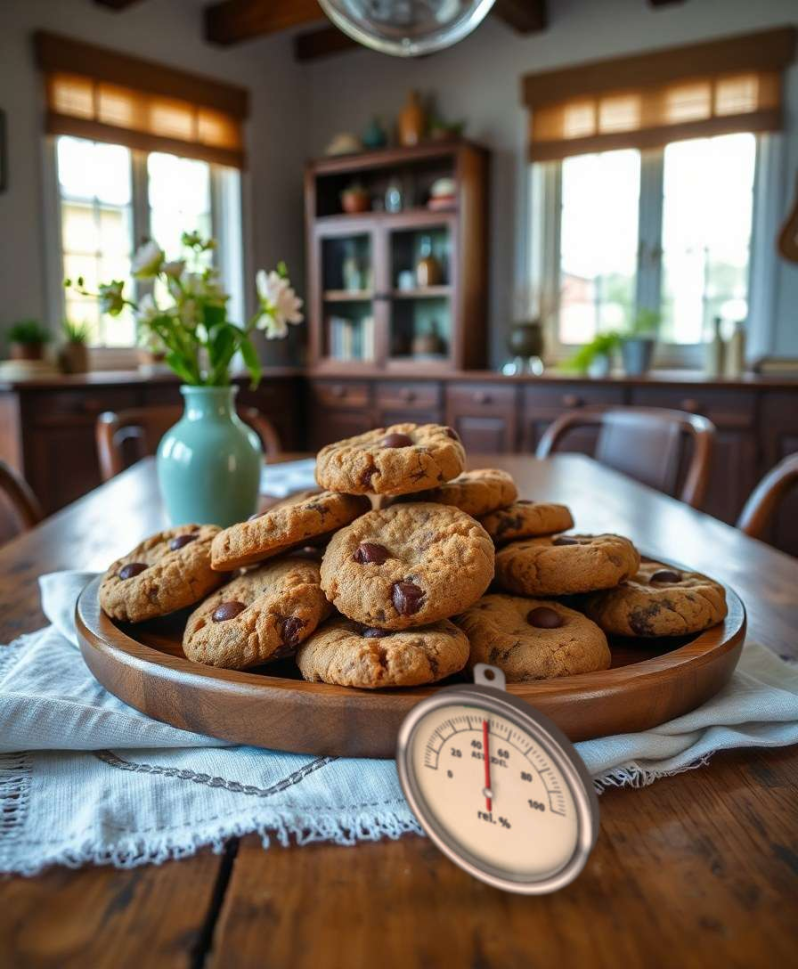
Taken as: 50 %
